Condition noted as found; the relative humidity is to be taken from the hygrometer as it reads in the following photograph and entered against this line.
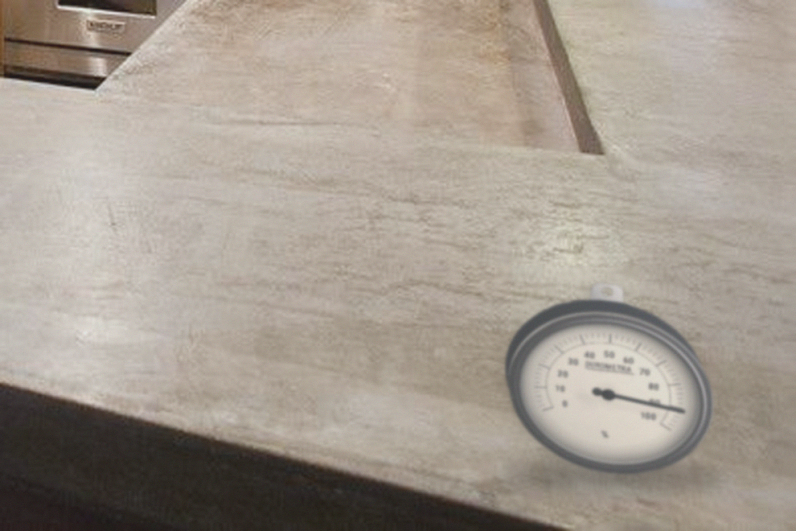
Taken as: 90 %
